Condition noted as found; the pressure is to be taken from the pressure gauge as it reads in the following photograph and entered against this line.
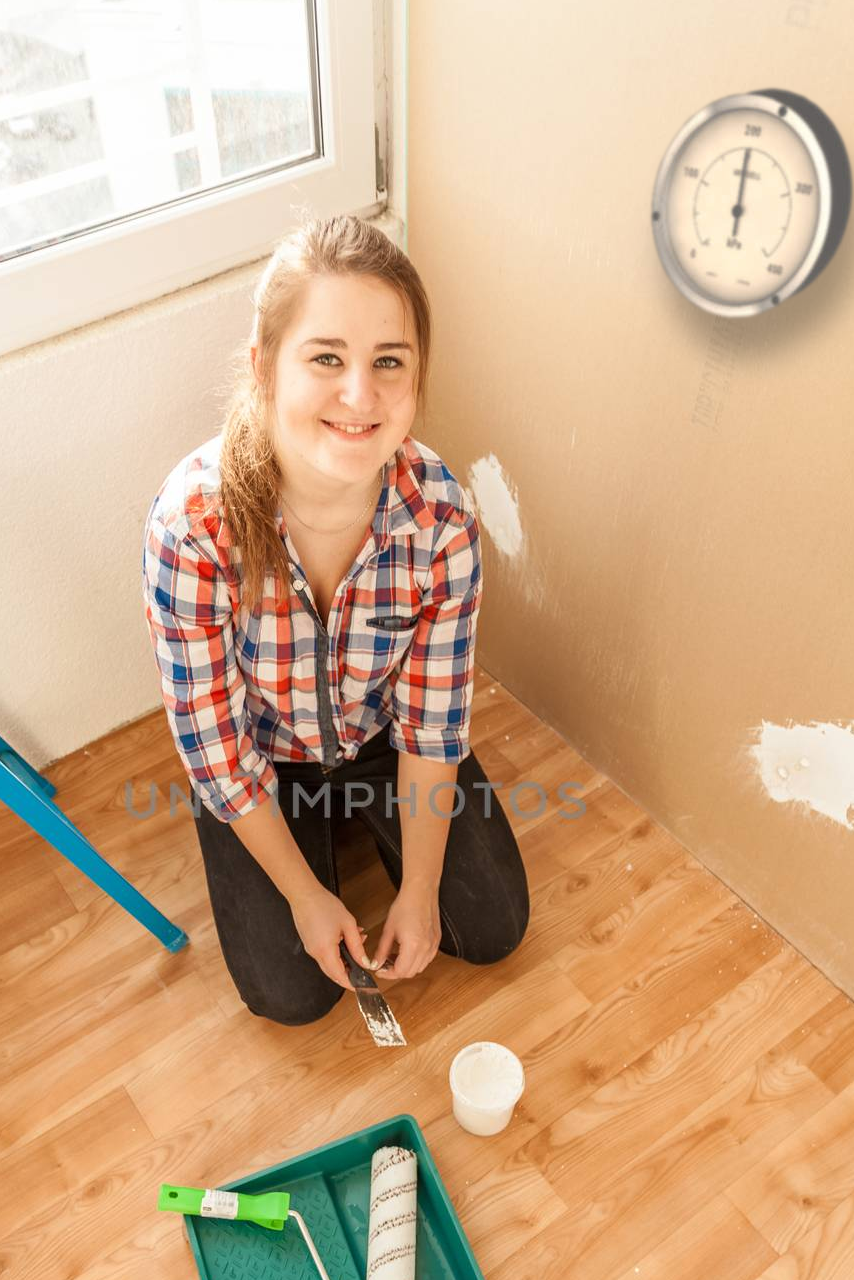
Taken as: 200 kPa
